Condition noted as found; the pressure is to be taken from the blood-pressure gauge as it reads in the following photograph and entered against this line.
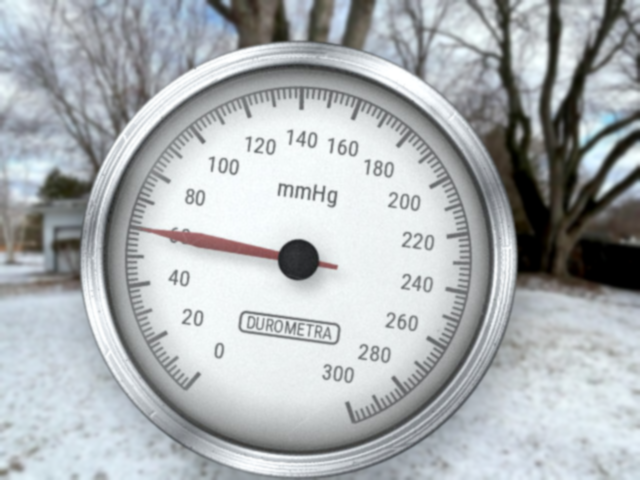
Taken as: 60 mmHg
